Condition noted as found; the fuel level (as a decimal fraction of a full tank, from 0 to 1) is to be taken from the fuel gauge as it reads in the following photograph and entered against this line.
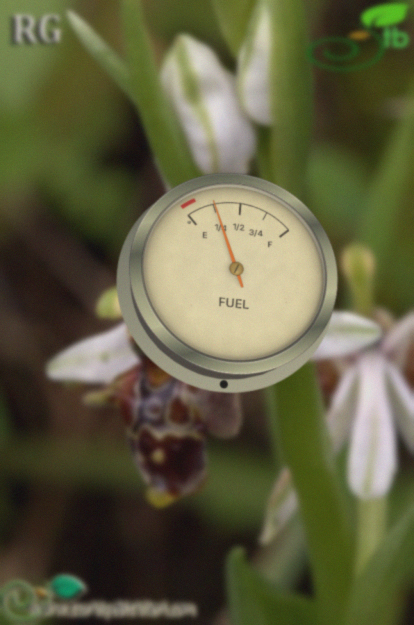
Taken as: 0.25
